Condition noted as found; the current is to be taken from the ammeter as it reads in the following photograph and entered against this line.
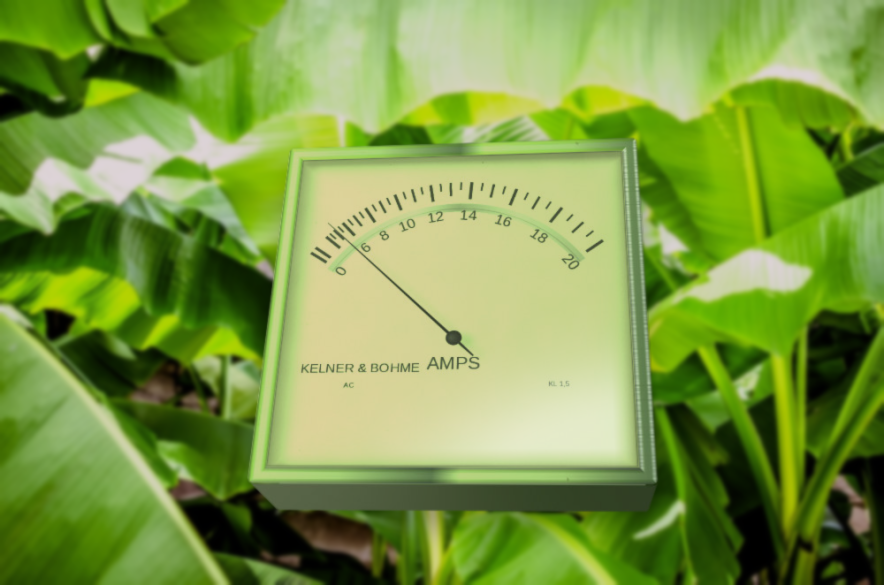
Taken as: 5 A
